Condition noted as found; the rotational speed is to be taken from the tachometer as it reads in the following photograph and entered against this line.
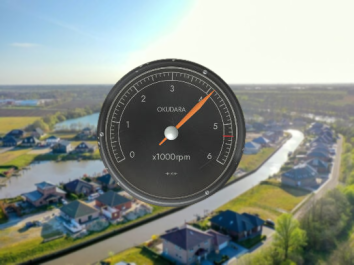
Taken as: 4100 rpm
